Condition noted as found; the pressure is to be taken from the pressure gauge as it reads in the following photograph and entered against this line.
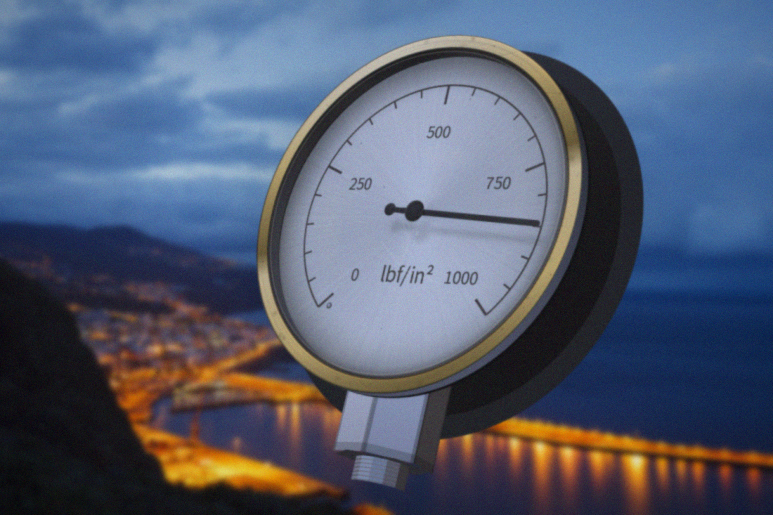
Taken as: 850 psi
